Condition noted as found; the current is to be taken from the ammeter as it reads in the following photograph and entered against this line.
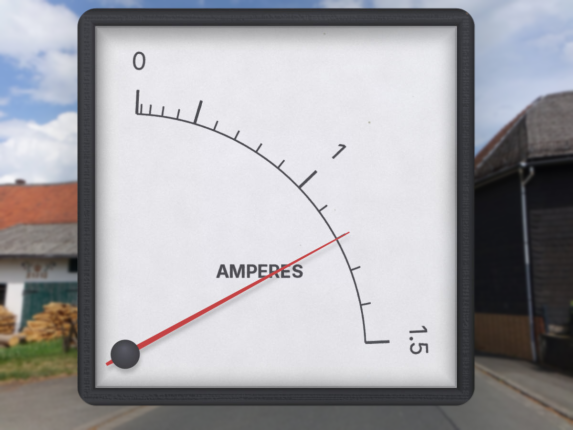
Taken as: 1.2 A
